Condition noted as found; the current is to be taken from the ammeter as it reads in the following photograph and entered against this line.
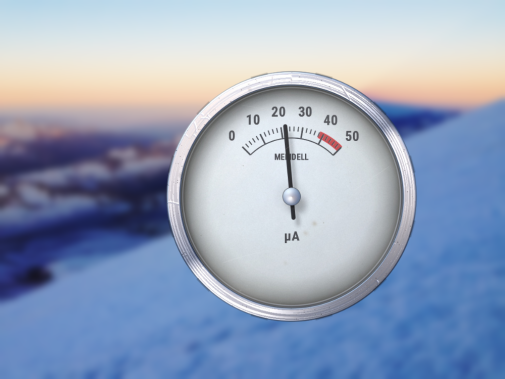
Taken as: 22 µA
